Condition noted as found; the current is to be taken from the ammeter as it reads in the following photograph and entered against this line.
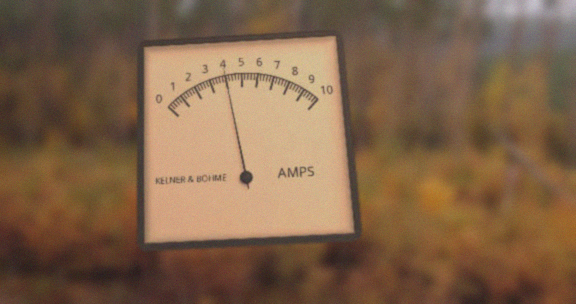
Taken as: 4 A
